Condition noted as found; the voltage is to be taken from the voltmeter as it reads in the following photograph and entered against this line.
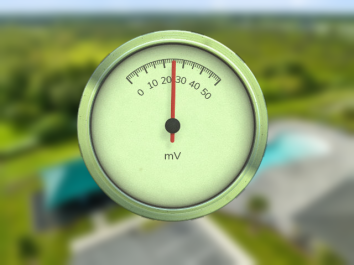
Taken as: 25 mV
